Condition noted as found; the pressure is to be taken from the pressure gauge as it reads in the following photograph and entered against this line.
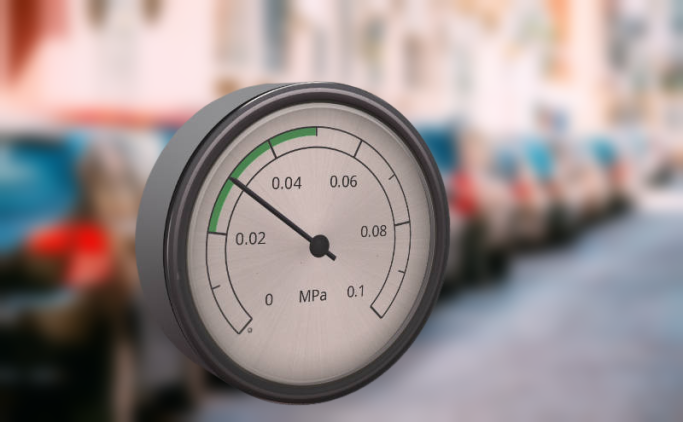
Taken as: 0.03 MPa
